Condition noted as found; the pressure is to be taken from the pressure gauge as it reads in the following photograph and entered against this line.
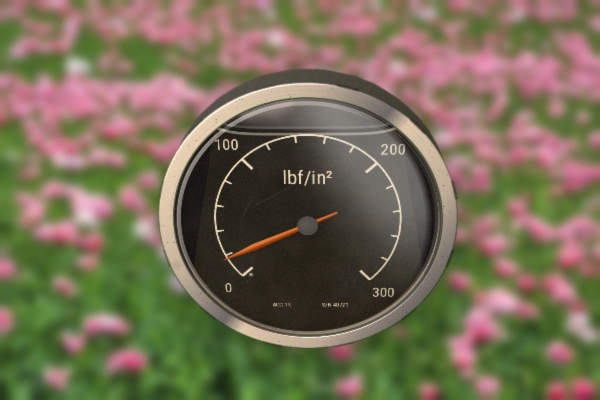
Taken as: 20 psi
